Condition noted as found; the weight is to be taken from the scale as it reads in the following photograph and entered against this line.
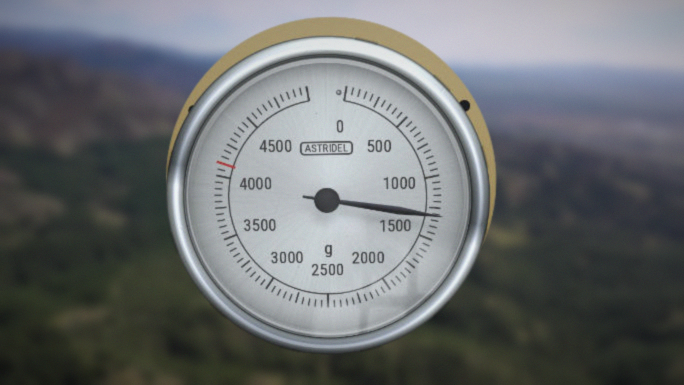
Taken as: 1300 g
